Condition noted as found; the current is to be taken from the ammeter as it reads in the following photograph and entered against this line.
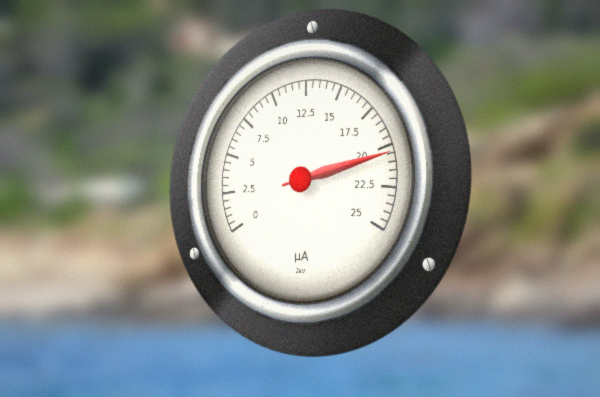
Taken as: 20.5 µA
